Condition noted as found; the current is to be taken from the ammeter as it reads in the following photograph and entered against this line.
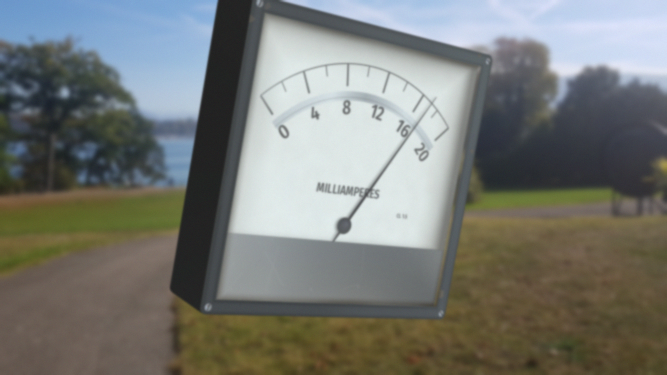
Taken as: 17 mA
